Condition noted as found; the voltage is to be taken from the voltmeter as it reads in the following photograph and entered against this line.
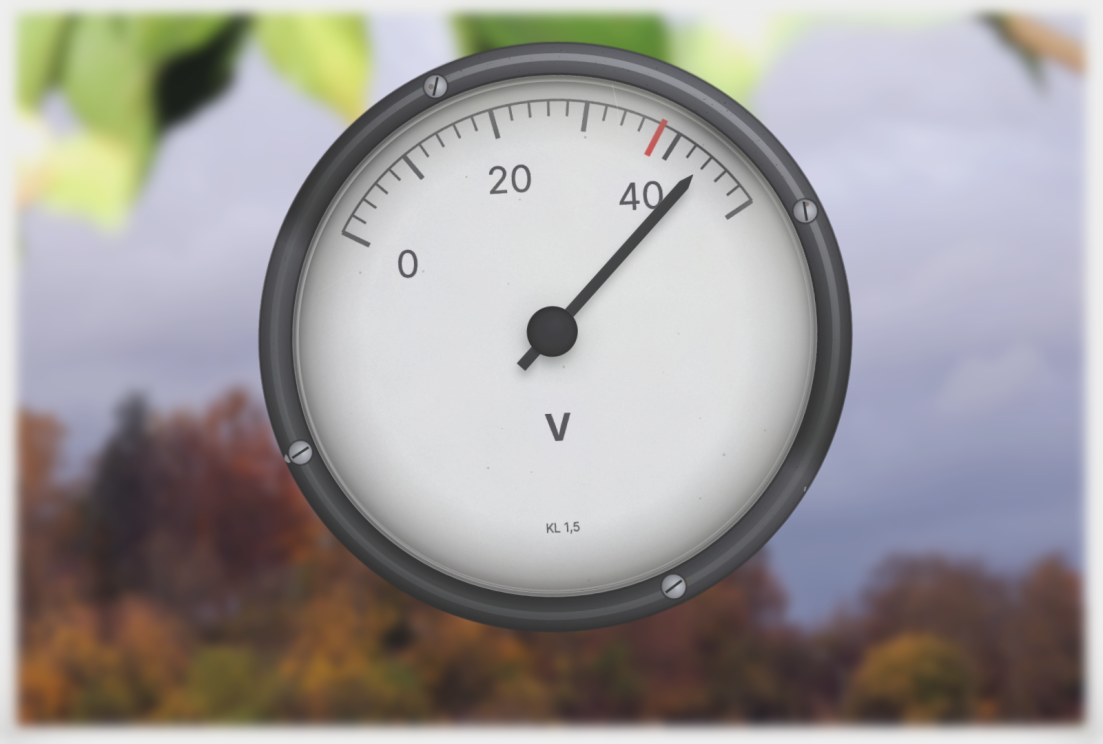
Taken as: 44 V
